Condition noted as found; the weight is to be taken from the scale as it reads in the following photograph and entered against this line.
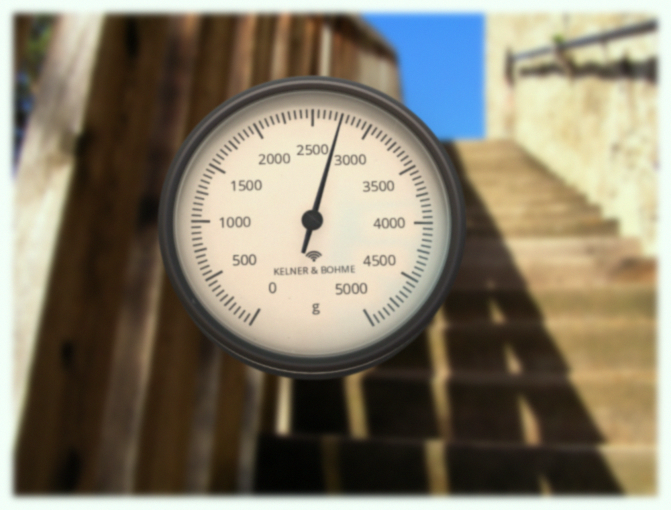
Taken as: 2750 g
